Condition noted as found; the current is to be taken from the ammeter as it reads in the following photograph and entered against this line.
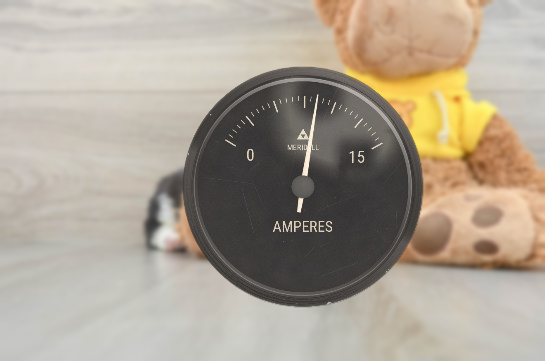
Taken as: 8.5 A
